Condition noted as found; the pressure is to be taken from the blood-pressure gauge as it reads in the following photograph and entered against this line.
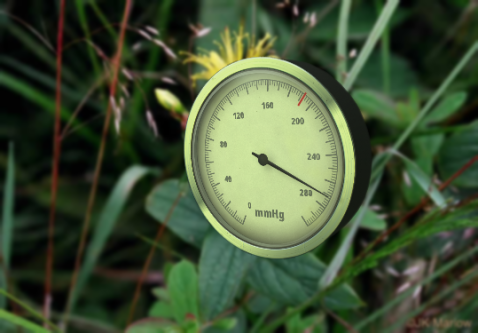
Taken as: 270 mmHg
